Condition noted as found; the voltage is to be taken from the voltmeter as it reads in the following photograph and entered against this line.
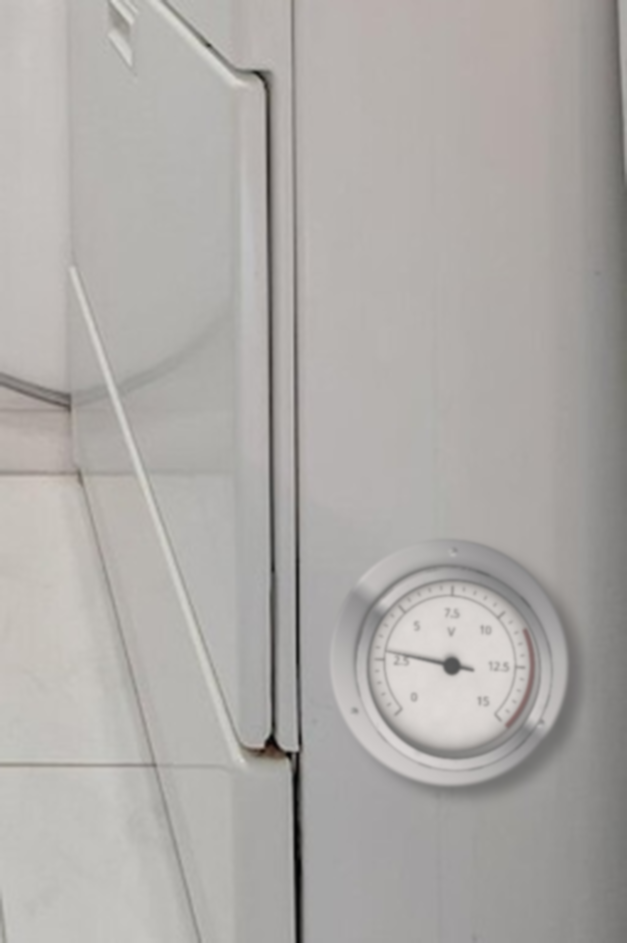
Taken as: 3 V
